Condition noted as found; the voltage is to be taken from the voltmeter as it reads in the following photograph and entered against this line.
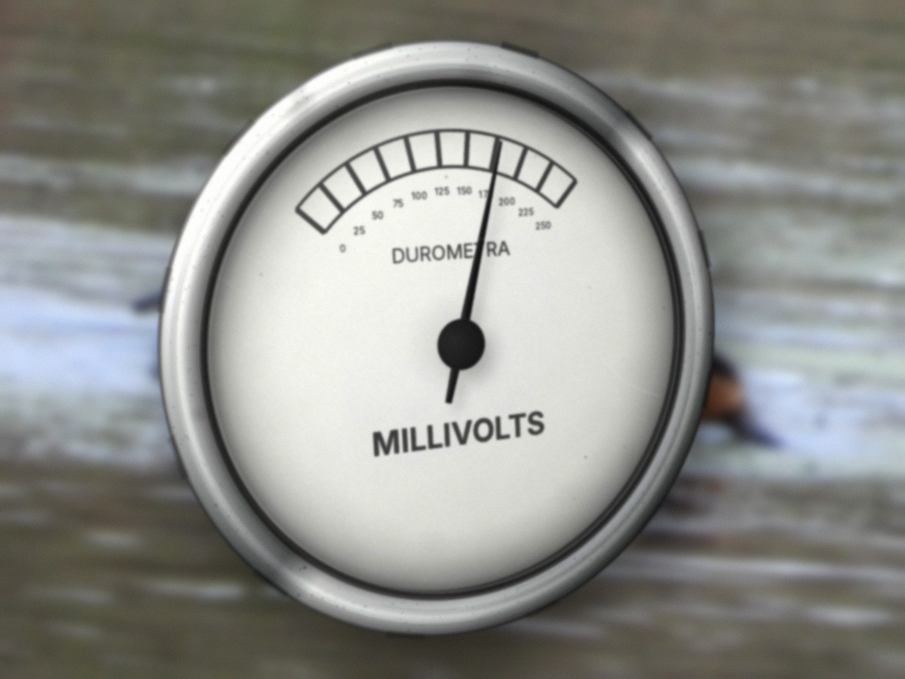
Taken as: 175 mV
